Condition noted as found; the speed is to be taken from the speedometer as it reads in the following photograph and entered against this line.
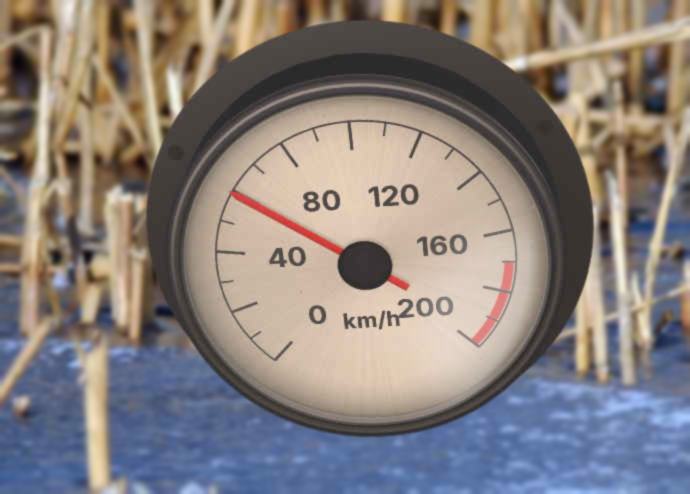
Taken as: 60 km/h
